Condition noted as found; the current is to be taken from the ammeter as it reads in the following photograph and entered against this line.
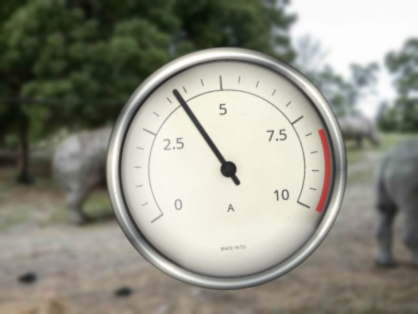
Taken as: 3.75 A
